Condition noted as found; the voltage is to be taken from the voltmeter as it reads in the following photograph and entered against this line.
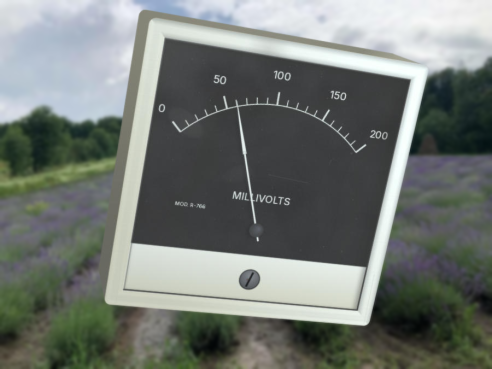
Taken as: 60 mV
